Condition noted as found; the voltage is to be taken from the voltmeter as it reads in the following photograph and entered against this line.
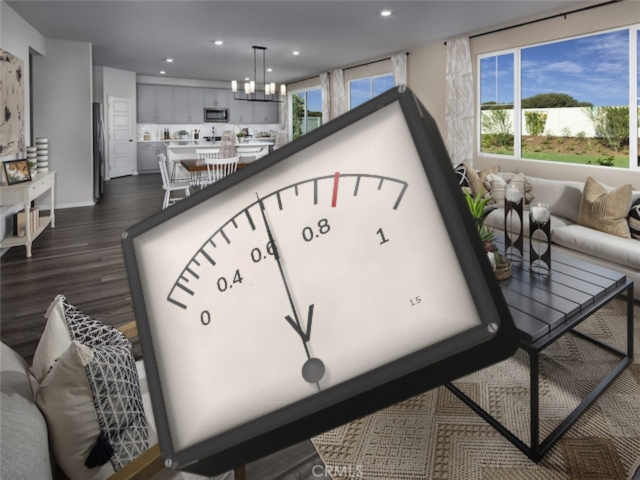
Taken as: 0.65 V
